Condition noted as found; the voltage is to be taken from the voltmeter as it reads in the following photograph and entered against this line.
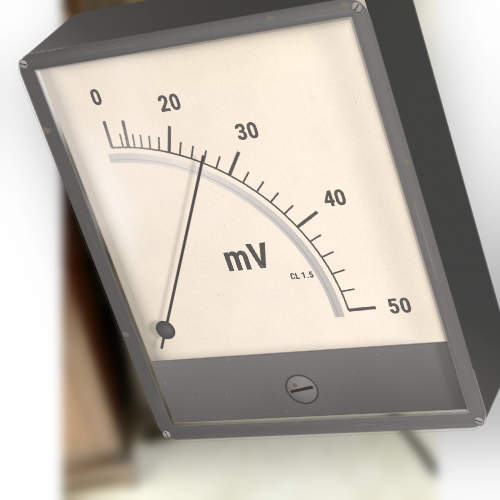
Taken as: 26 mV
